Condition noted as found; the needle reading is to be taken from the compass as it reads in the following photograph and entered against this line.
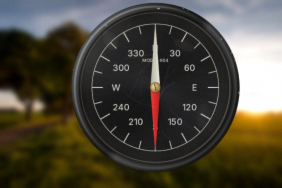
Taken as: 180 °
